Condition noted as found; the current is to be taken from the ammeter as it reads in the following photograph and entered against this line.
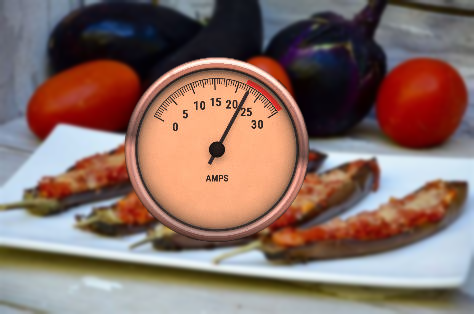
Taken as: 22.5 A
